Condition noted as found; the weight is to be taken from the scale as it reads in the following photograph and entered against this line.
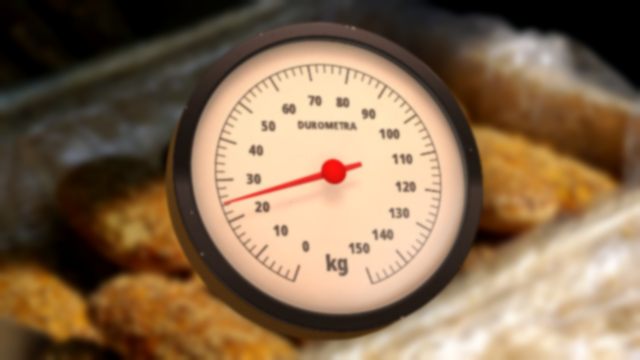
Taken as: 24 kg
